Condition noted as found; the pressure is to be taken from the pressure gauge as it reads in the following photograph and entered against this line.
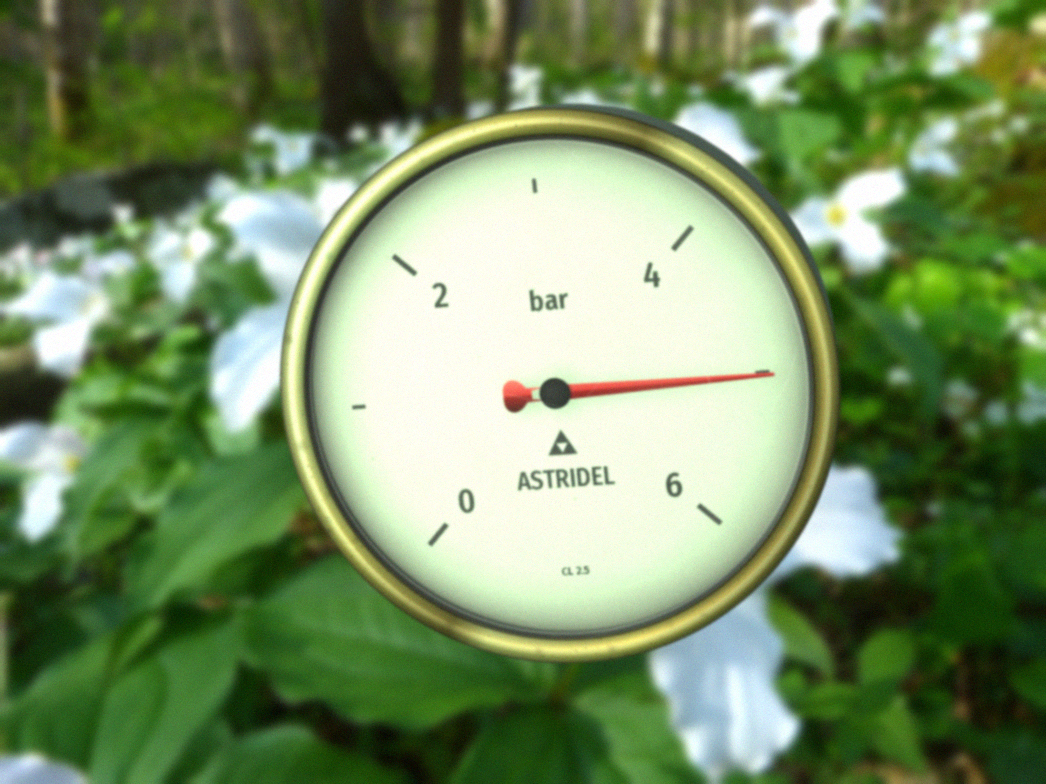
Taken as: 5 bar
